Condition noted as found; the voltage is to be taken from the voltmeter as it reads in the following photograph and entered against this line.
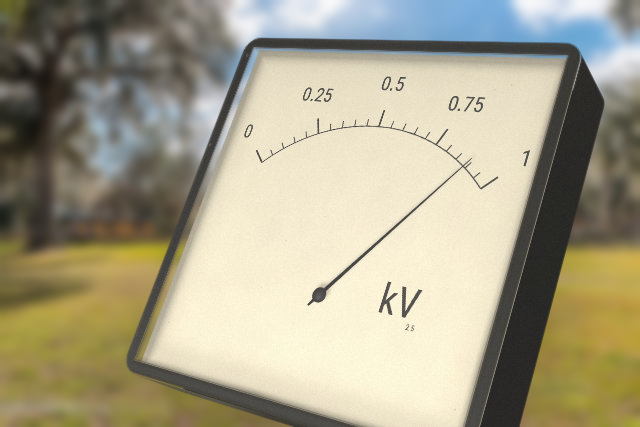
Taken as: 0.9 kV
